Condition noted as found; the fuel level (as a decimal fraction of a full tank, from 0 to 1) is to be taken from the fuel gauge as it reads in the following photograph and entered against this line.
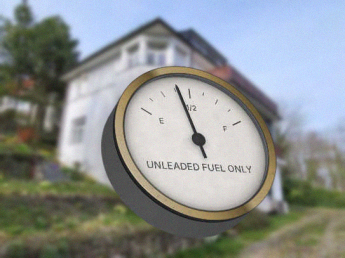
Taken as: 0.375
